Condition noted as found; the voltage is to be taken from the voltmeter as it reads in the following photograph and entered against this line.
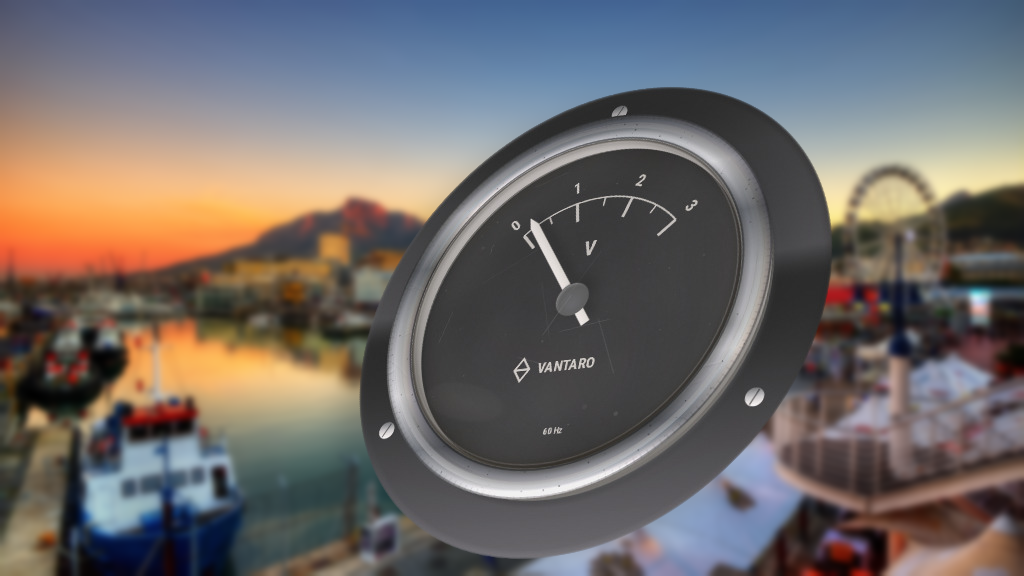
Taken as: 0.25 V
